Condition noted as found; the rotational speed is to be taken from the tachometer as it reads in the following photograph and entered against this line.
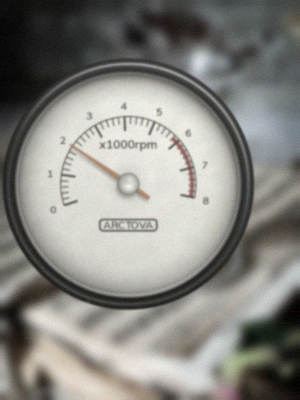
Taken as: 2000 rpm
